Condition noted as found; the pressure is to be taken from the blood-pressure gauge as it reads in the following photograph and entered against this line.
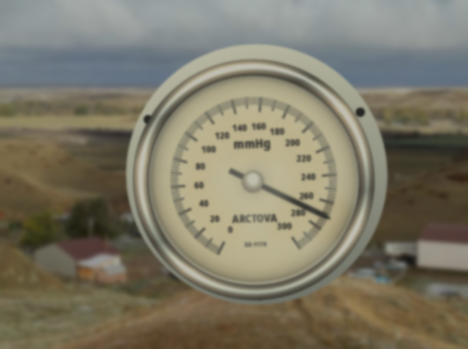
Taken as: 270 mmHg
